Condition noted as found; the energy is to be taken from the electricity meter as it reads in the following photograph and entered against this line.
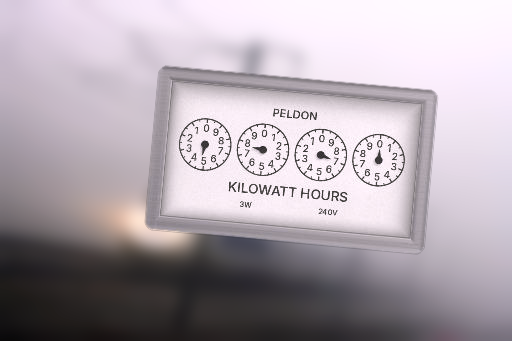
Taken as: 4770 kWh
